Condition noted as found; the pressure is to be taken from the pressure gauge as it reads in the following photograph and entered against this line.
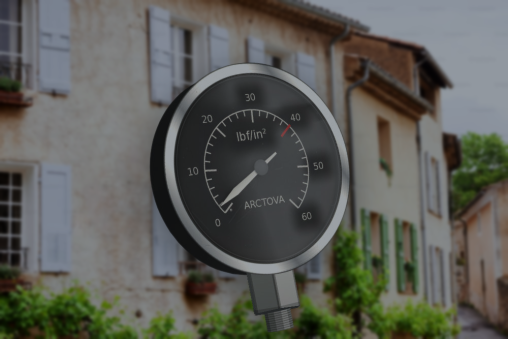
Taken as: 2 psi
